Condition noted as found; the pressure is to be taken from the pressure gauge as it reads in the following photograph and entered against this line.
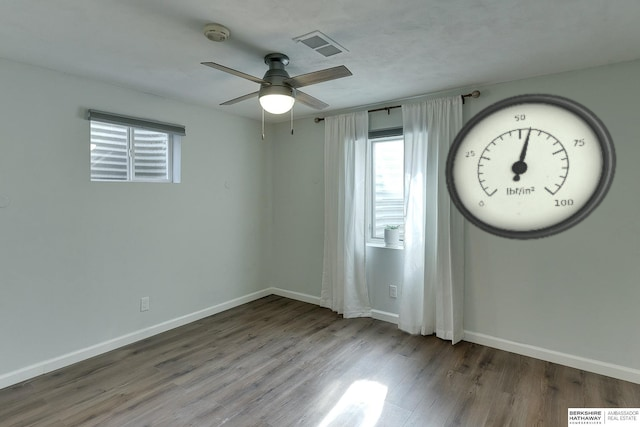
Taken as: 55 psi
